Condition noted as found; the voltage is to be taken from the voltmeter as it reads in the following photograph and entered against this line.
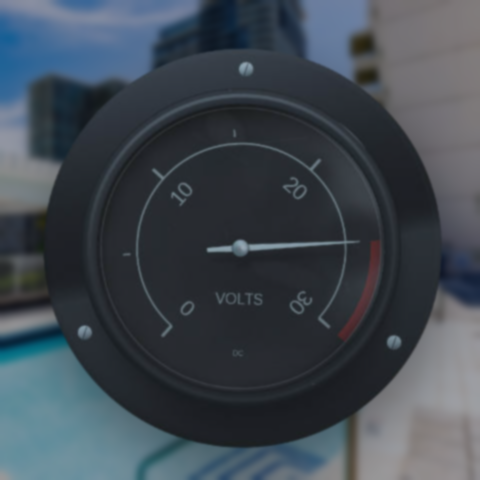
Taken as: 25 V
